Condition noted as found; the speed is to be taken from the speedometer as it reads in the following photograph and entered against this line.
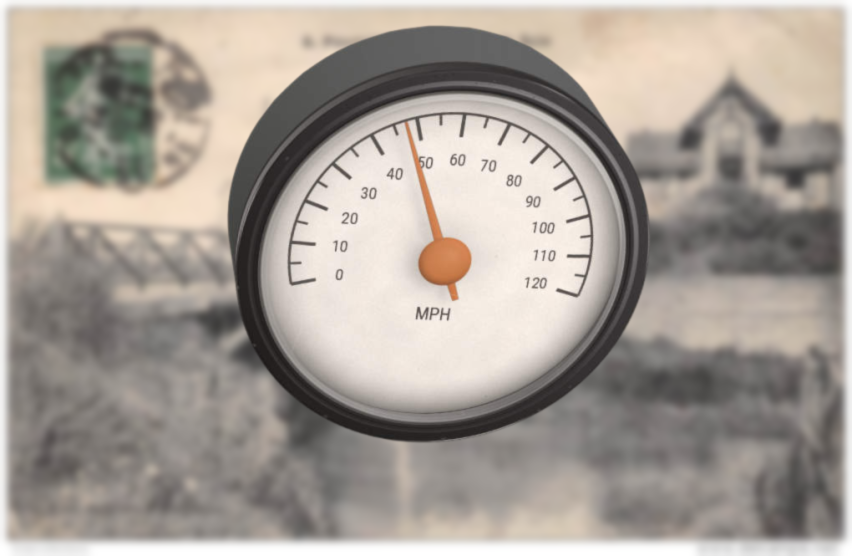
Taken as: 47.5 mph
